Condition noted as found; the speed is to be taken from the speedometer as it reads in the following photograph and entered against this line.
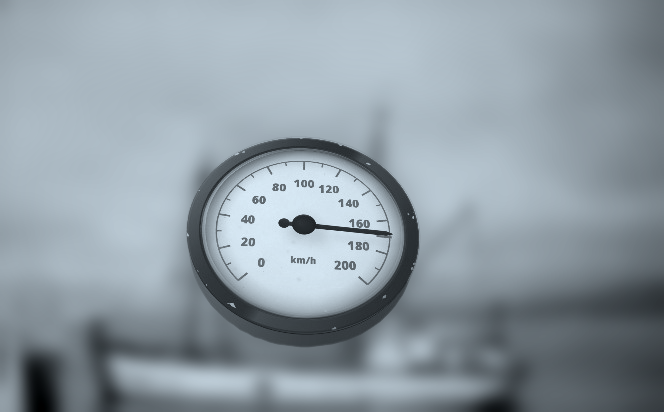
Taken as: 170 km/h
